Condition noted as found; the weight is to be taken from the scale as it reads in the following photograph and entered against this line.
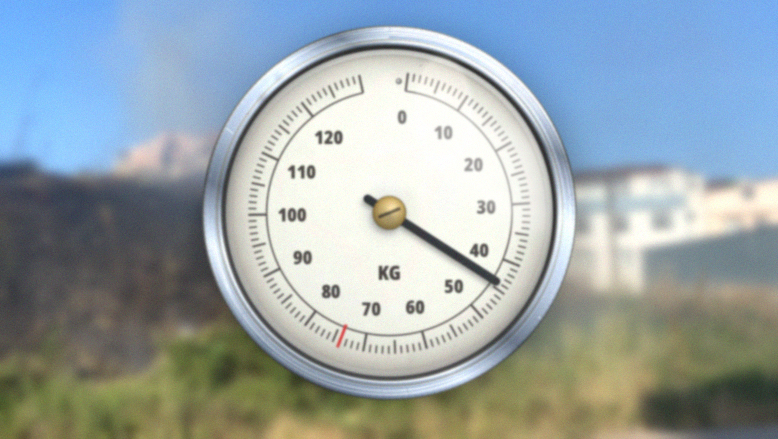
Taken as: 44 kg
